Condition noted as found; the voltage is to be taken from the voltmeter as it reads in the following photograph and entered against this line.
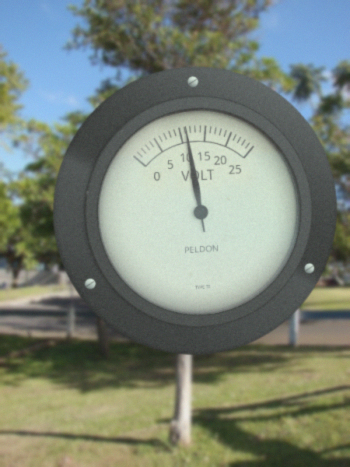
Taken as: 11 V
